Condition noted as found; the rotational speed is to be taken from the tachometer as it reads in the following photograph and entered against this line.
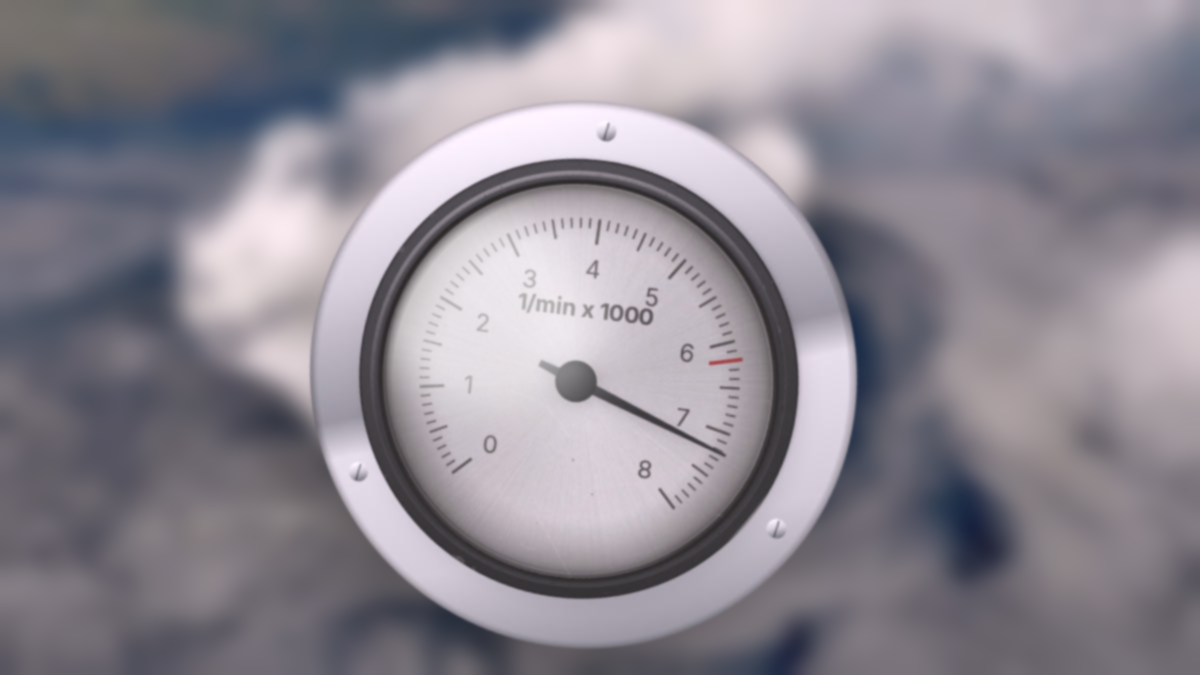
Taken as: 7200 rpm
